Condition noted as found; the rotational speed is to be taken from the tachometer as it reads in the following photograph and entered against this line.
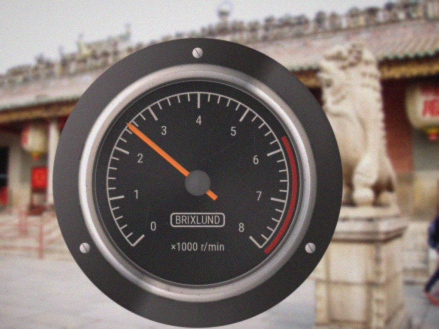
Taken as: 2500 rpm
